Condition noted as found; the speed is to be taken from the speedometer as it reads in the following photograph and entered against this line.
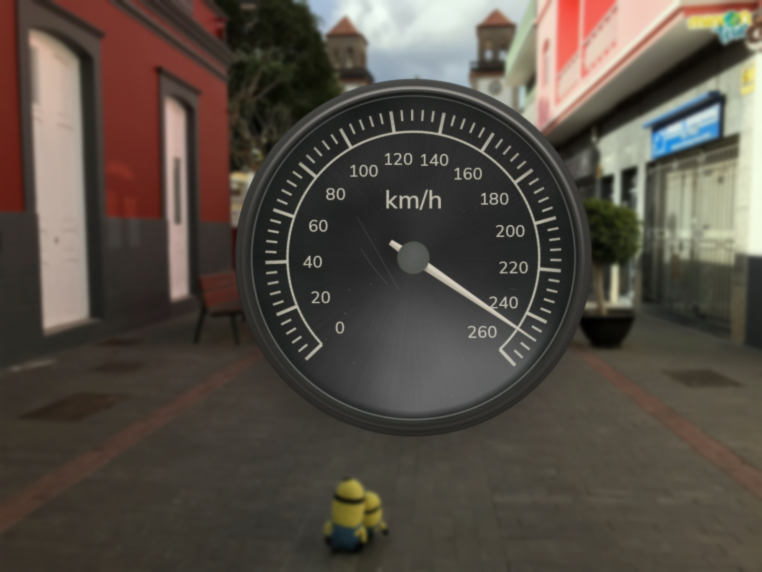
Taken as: 248 km/h
